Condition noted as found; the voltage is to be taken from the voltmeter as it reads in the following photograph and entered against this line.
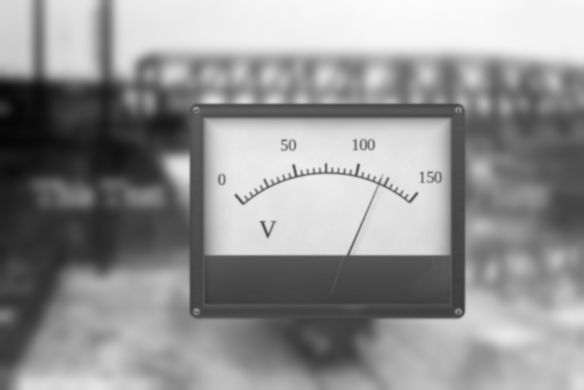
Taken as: 120 V
